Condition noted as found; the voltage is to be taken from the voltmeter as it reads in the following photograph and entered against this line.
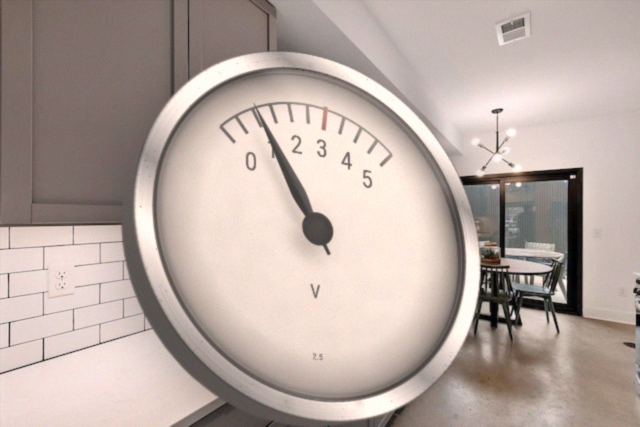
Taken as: 1 V
